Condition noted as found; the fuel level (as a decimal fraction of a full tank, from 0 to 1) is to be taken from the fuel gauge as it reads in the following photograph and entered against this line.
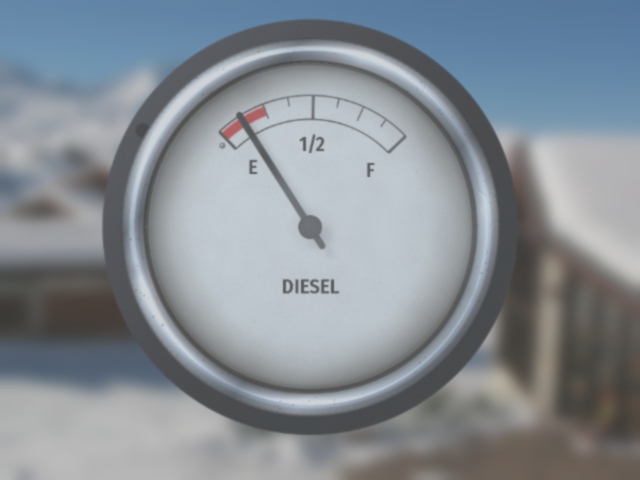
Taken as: 0.125
